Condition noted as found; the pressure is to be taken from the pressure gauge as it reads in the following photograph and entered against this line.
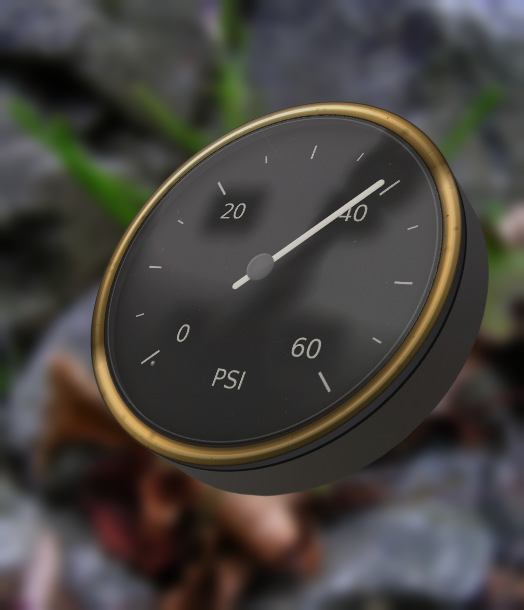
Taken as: 40 psi
